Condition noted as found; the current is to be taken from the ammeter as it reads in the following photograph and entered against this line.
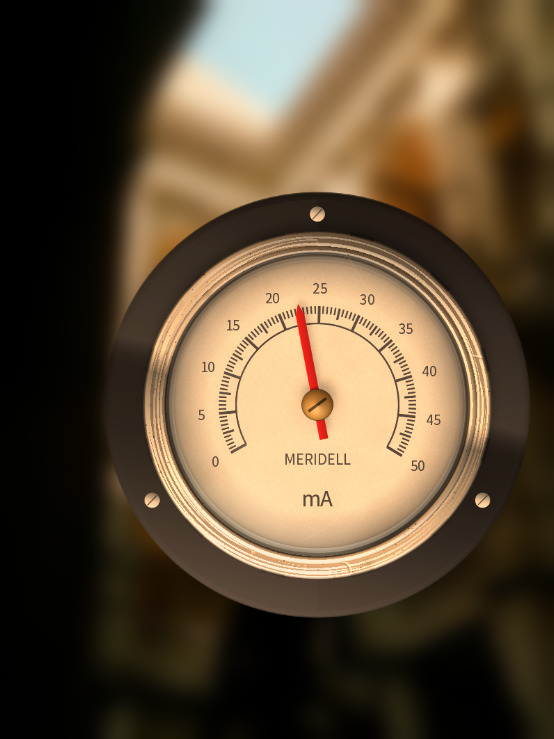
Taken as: 22.5 mA
